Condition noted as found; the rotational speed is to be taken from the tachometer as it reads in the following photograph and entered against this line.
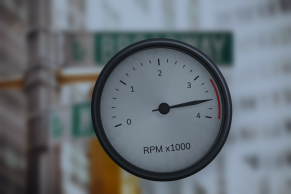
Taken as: 3600 rpm
